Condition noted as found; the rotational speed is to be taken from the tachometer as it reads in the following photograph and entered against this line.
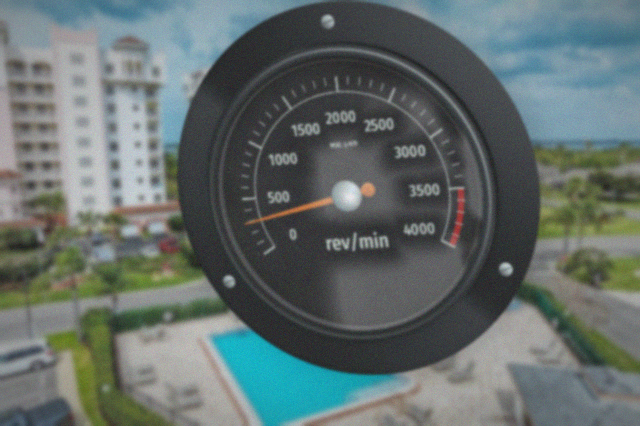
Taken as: 300 rpm
